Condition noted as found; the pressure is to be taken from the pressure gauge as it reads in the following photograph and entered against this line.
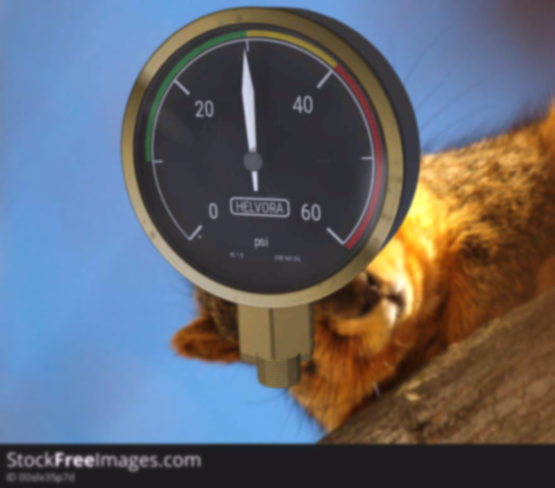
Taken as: 30 psi
